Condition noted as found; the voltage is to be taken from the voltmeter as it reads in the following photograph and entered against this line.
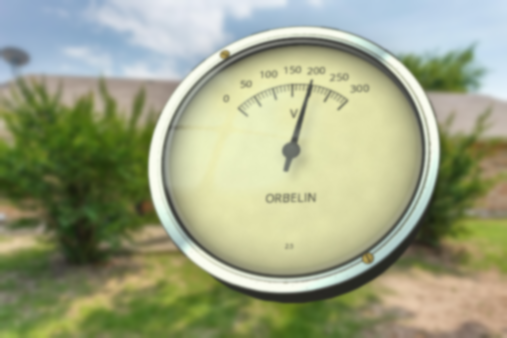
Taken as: 200 V
